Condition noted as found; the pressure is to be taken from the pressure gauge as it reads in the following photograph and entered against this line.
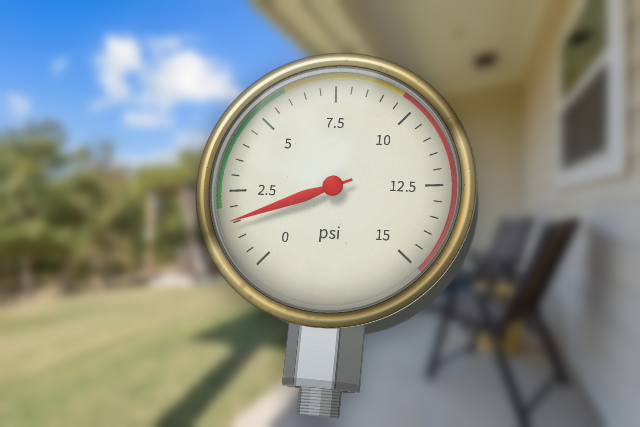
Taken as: 1.5 psi
